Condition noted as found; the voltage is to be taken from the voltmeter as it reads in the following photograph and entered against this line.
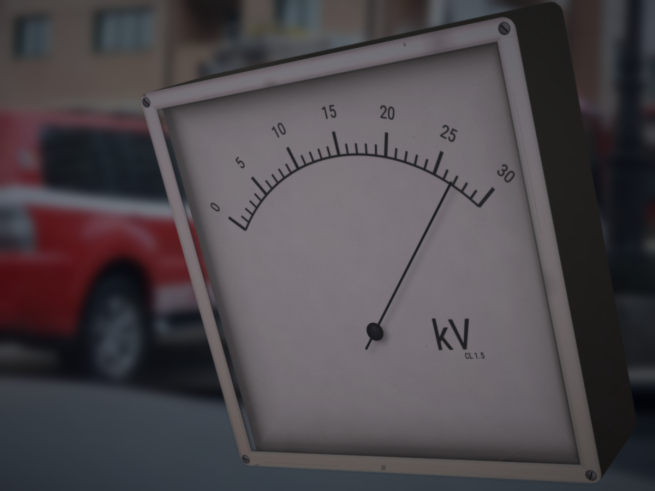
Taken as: 27 kV
